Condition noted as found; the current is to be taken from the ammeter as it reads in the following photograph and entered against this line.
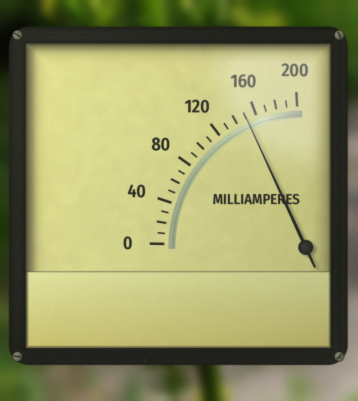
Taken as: 150 mA
